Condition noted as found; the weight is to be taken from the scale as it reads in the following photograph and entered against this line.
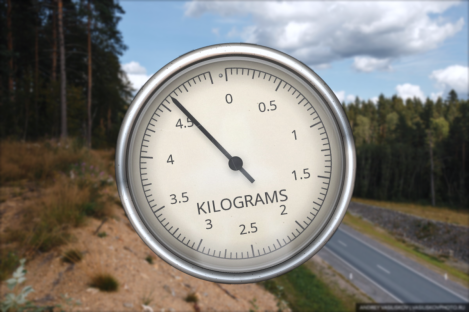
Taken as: 4.6 kg
